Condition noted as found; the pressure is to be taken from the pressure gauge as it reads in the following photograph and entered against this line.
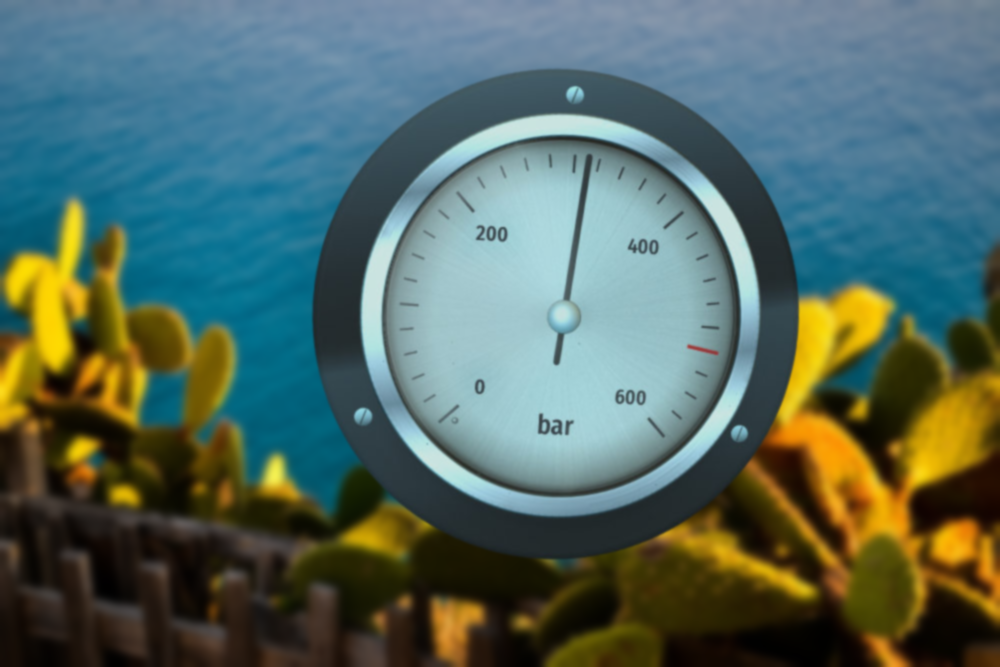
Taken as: 310 bar
